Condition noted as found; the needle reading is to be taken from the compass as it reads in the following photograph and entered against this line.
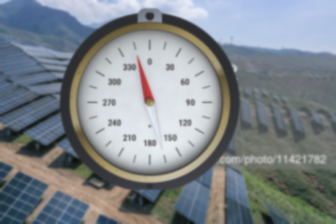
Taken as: 345 °
